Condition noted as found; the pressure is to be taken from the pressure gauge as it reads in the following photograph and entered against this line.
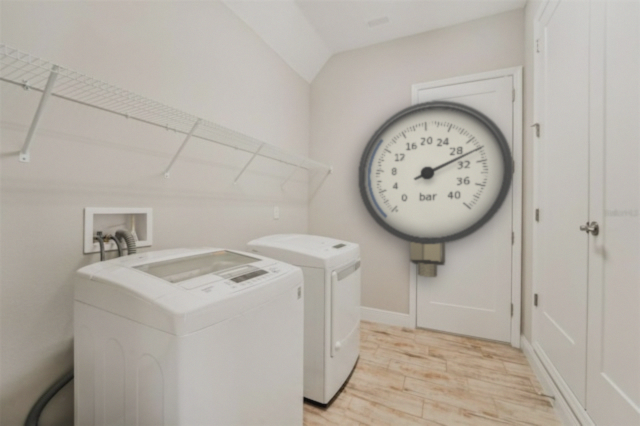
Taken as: 30 bar
